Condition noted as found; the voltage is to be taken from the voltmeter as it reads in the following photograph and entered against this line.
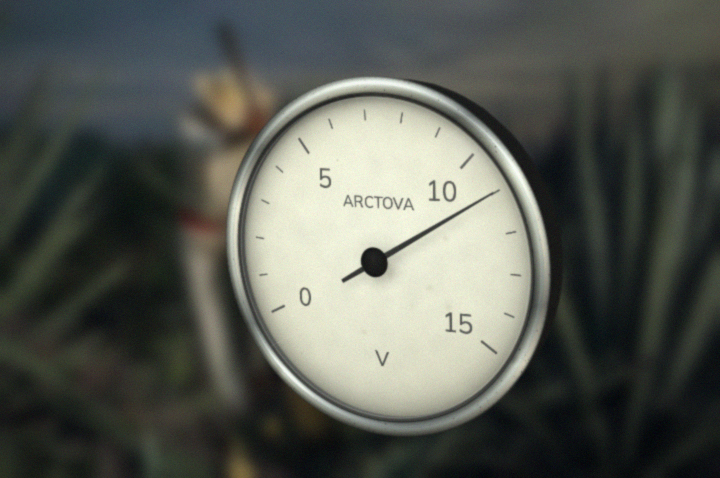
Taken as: 11 V
